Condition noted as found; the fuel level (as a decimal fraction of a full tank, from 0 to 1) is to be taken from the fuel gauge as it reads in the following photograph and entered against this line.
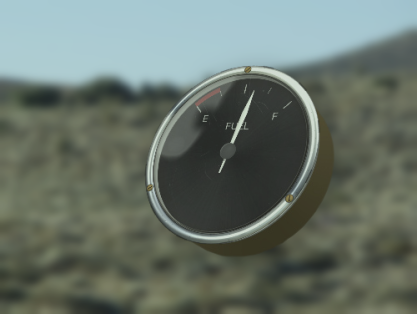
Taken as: 0.625
